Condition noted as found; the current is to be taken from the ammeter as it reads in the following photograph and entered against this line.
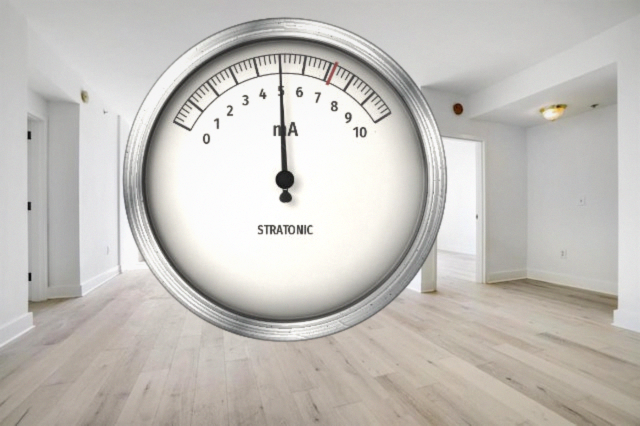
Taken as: 5 mA
